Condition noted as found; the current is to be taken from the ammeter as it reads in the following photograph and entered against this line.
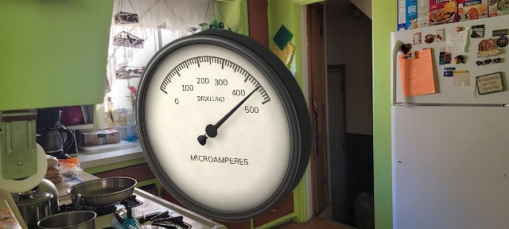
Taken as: 450 µA
